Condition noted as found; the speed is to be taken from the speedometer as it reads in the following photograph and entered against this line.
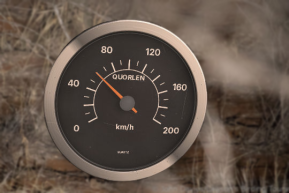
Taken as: 60 km/h
